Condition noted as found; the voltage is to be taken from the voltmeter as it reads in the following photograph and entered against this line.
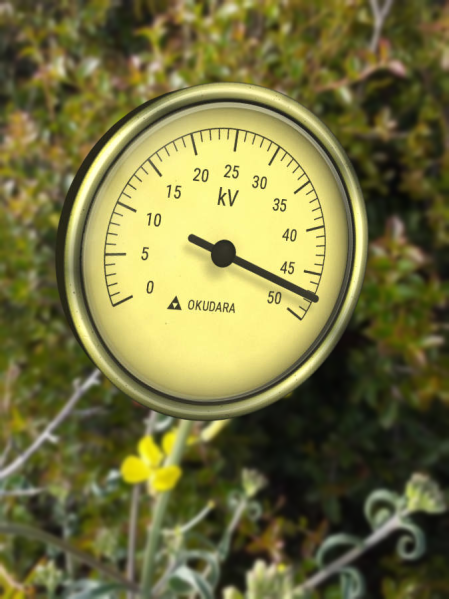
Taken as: 47.5 kV
